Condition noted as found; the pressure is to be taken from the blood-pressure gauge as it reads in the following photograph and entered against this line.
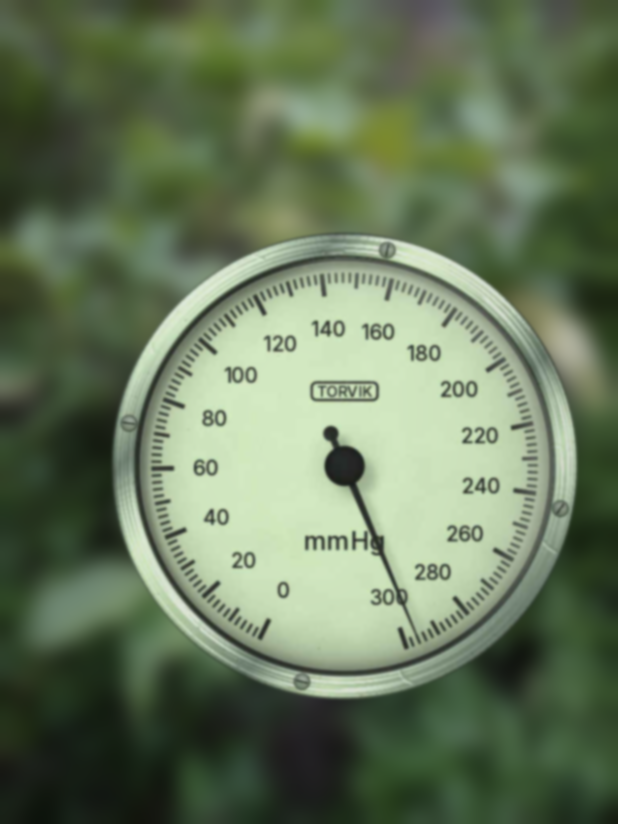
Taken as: 296 mmHg
